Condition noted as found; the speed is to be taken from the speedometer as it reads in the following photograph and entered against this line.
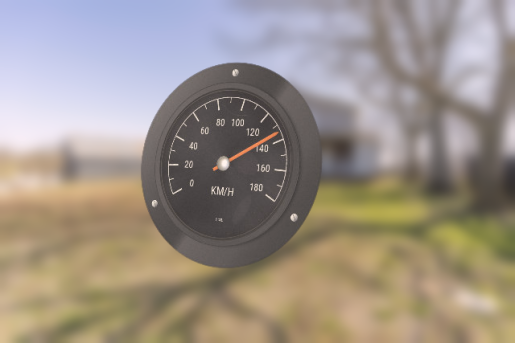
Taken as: 135 km/h
